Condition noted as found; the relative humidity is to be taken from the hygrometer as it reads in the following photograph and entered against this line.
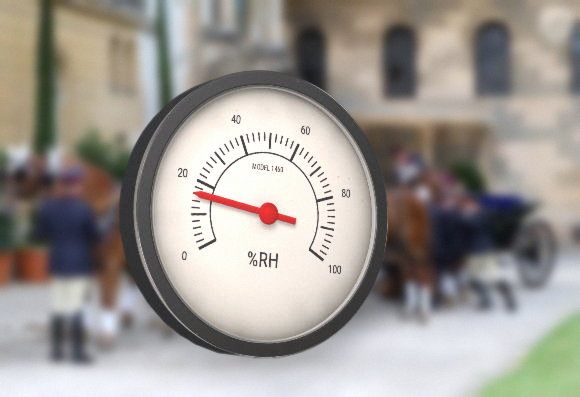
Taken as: 16 %
